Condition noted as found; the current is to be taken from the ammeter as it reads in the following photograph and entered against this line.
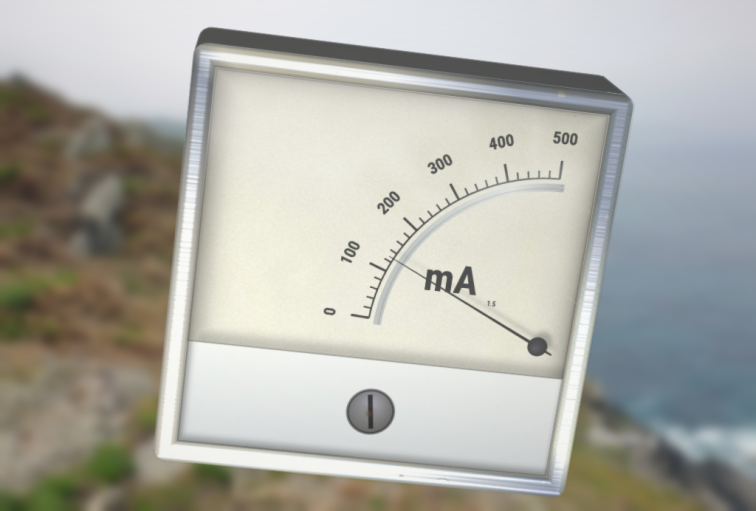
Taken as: 130 mA
